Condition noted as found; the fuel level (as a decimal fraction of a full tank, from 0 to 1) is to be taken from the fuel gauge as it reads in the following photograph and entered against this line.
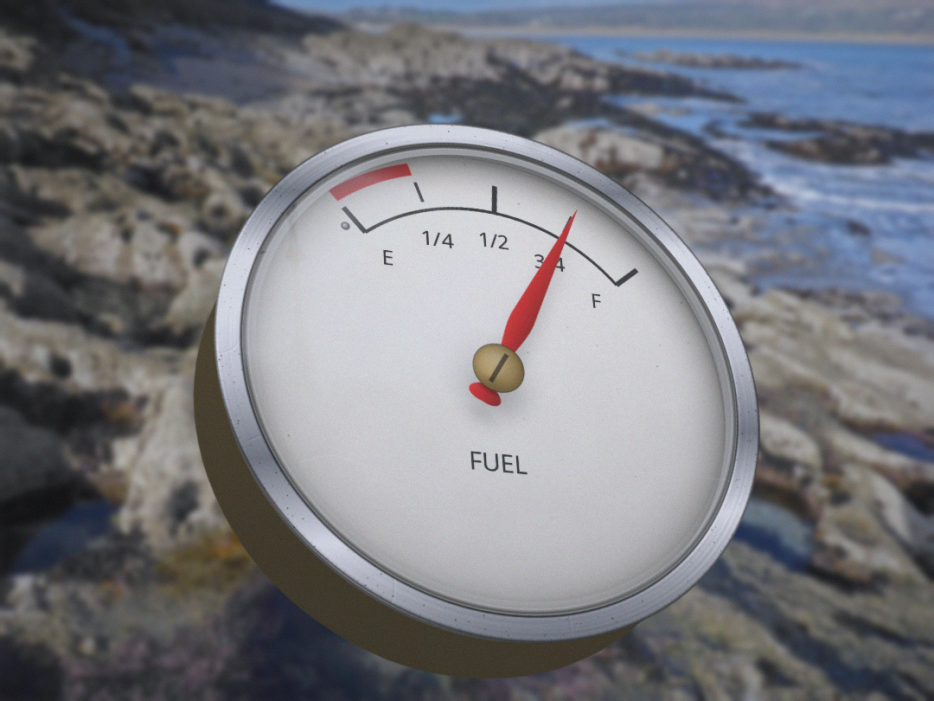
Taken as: 0.75
